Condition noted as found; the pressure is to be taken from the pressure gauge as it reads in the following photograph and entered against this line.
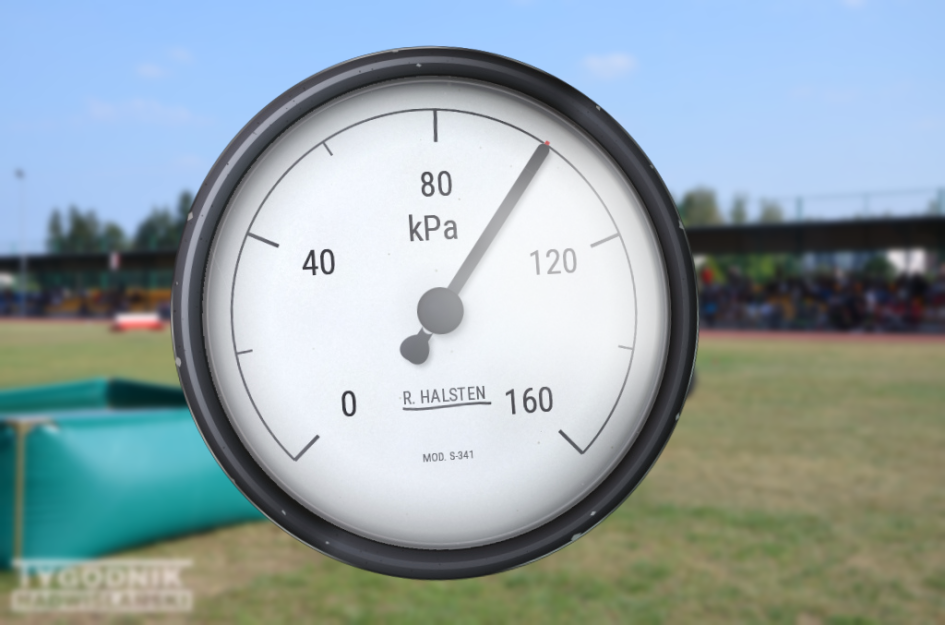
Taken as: 100 kPa
